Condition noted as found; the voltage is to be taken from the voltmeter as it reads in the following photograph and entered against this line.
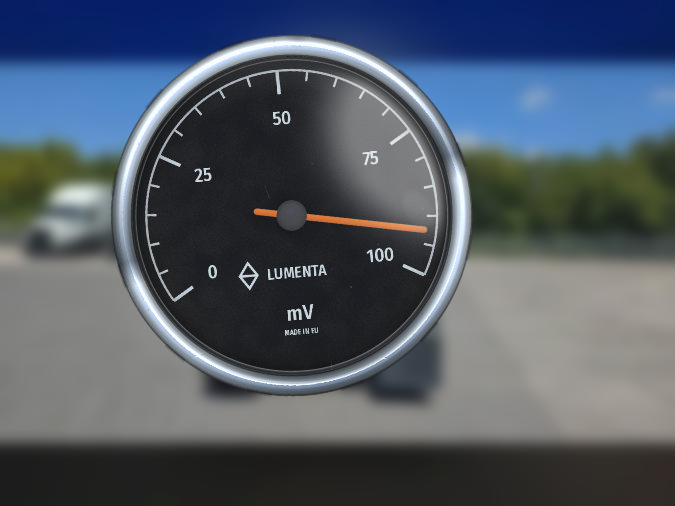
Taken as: 92.5 mV
